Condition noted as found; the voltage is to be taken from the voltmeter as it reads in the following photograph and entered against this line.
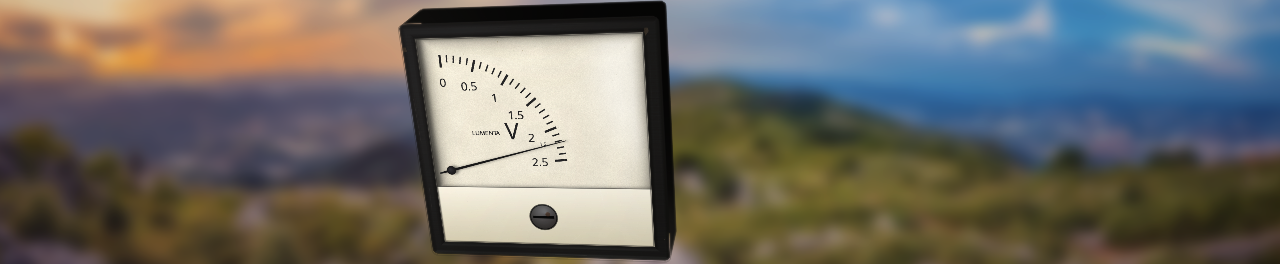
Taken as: 2.2 V
